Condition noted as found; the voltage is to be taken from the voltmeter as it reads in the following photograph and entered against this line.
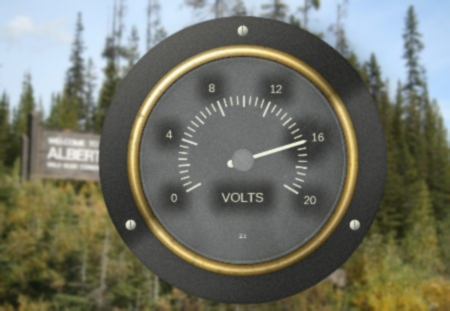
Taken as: 16 V
